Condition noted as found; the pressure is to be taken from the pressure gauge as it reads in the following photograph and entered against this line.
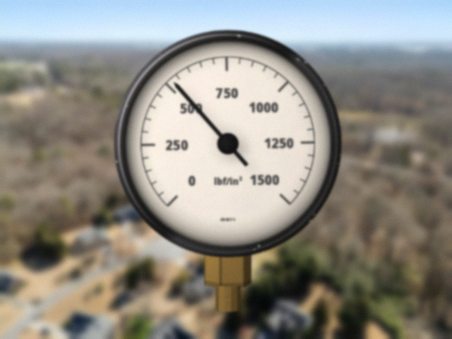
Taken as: 525 psi
